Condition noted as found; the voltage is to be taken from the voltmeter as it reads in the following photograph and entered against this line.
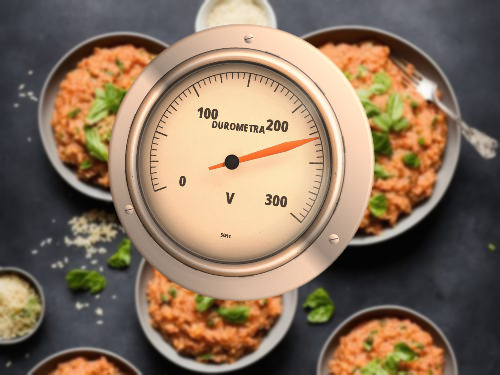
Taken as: 230 V
